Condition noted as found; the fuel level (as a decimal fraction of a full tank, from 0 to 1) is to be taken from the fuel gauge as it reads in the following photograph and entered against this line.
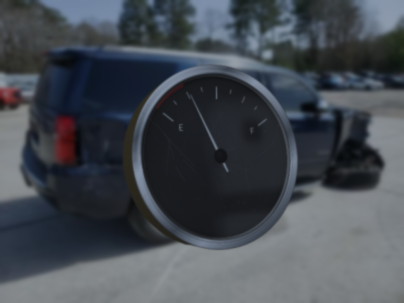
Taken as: 0.25
